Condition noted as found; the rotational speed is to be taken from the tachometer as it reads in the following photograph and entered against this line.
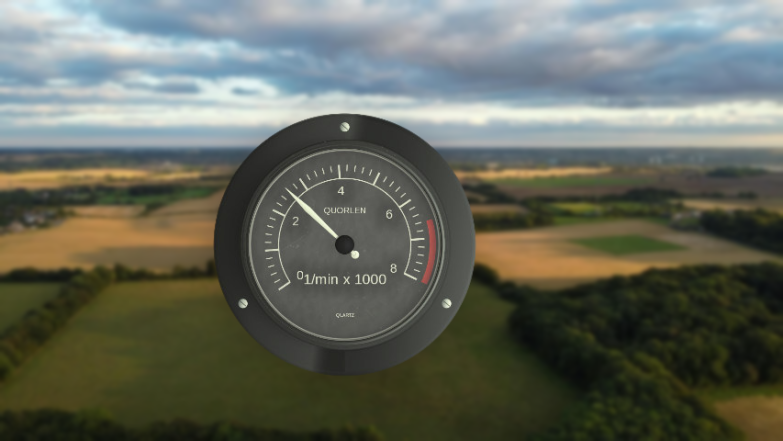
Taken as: 2600 rpm
